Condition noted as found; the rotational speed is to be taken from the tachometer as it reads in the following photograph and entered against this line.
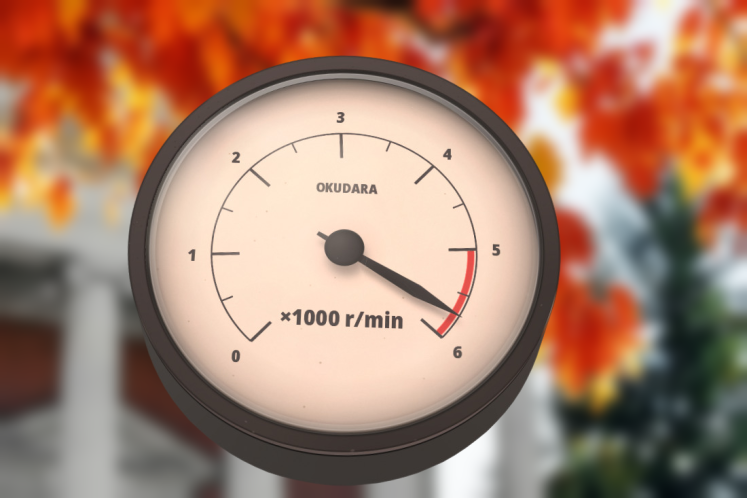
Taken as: 5750 rpm
